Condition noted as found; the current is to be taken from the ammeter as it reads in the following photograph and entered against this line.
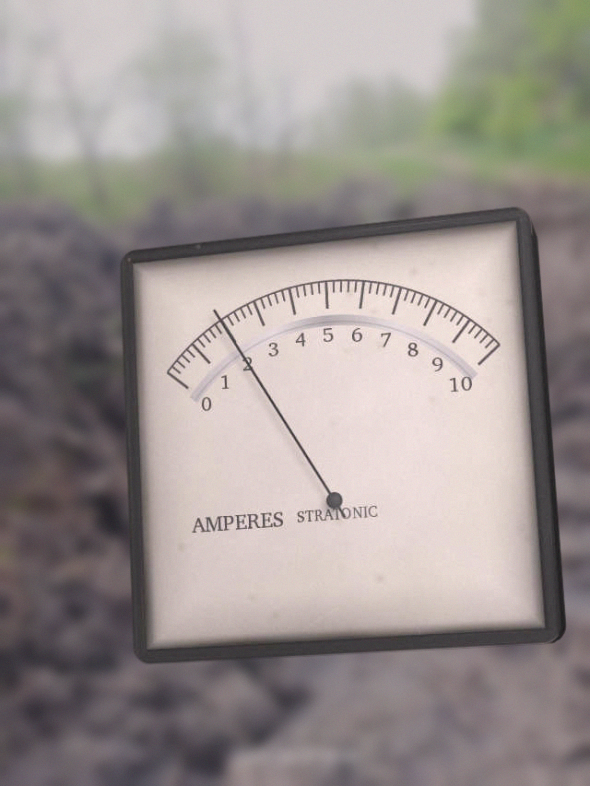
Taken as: 2 A
